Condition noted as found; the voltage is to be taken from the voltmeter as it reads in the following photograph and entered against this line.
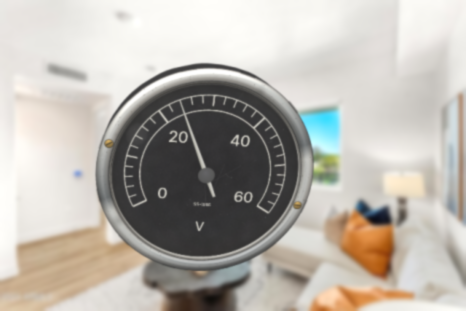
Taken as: 24 V
